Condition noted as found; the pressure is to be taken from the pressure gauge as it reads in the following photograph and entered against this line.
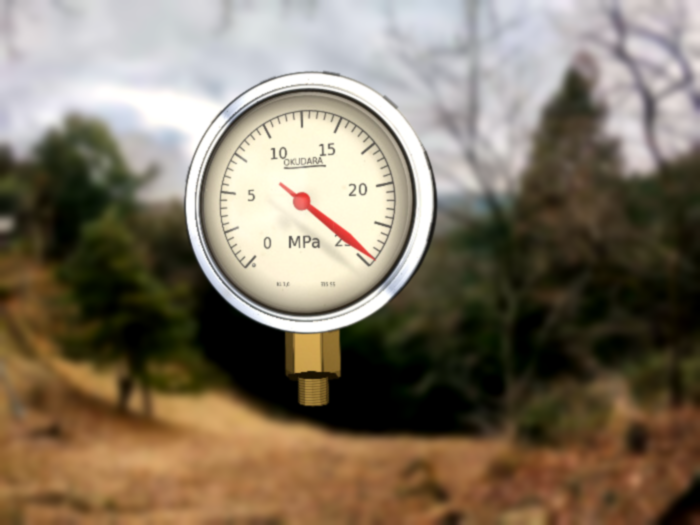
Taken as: 24.5 MPa
